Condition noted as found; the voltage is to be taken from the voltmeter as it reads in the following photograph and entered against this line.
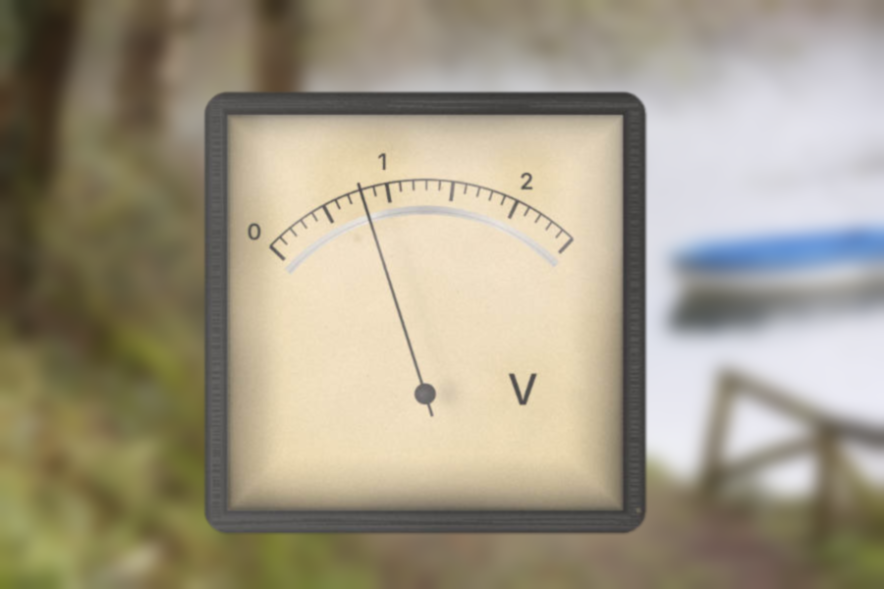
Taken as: 0.8 V
